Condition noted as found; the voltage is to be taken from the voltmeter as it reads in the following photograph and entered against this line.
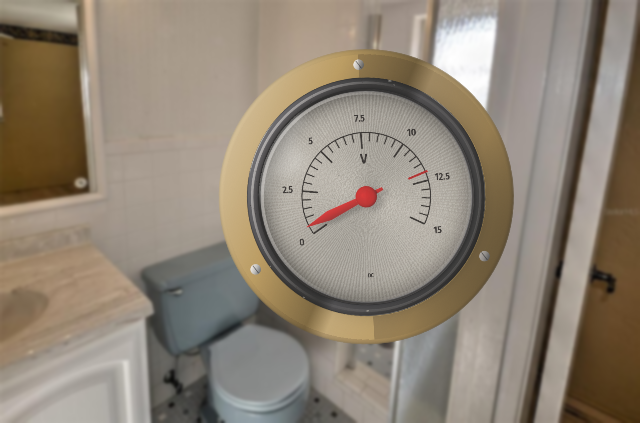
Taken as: 0.5 V
